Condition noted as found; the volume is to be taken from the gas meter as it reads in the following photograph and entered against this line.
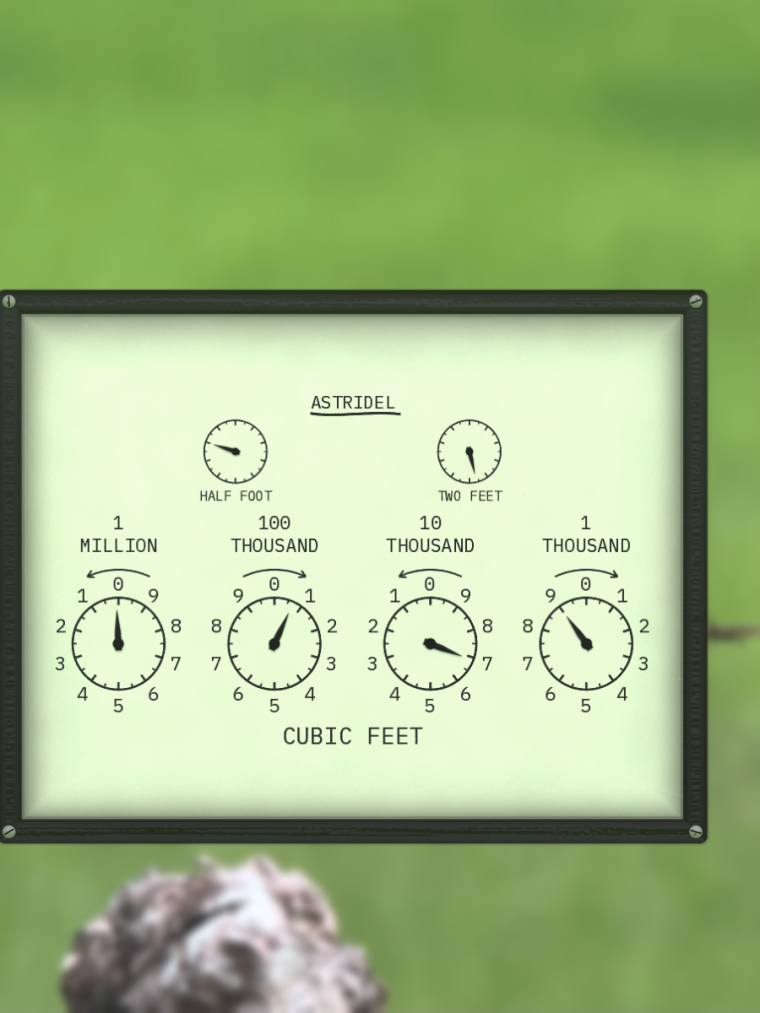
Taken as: 6900 ft³
